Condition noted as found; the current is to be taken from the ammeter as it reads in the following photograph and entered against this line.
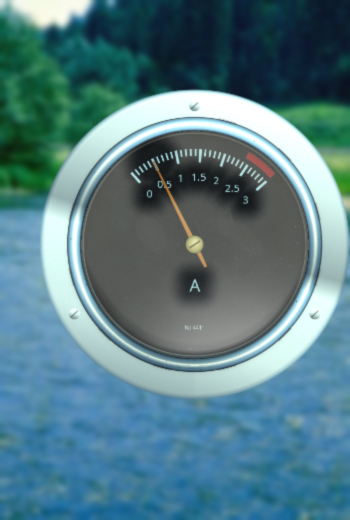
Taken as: 0.5 A
